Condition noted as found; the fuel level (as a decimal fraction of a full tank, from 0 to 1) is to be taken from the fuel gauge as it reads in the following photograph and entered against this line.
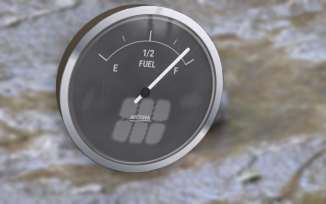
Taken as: 0.875
